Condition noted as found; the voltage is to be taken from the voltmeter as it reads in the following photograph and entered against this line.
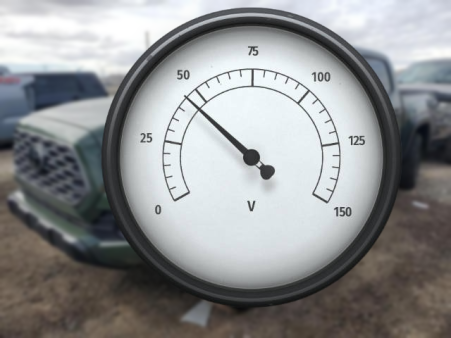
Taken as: 45 V
